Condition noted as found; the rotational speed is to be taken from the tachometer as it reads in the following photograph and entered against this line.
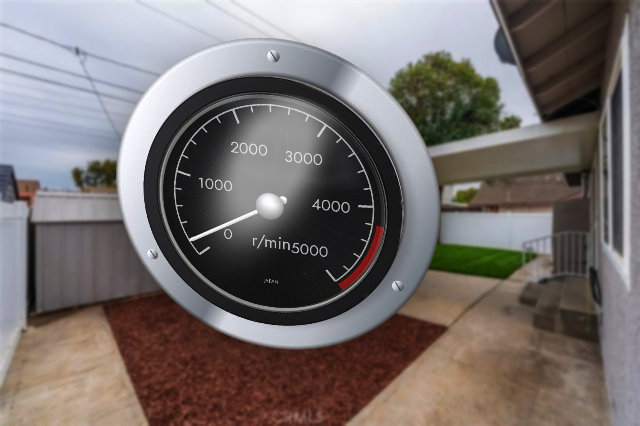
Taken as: 200 rpm
